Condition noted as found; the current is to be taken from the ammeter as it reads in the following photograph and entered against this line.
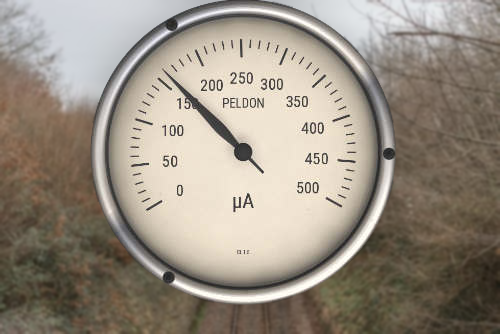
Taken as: 160 µA
